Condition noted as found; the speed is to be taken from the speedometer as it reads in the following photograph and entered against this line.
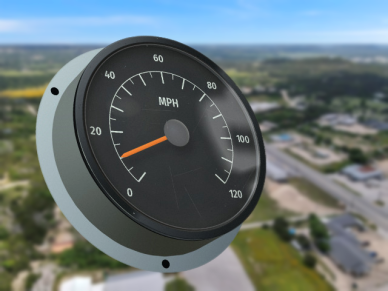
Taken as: 10 mph
